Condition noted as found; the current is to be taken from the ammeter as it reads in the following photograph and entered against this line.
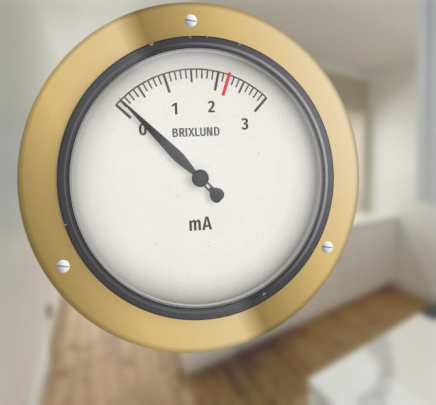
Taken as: 0.1 mA
